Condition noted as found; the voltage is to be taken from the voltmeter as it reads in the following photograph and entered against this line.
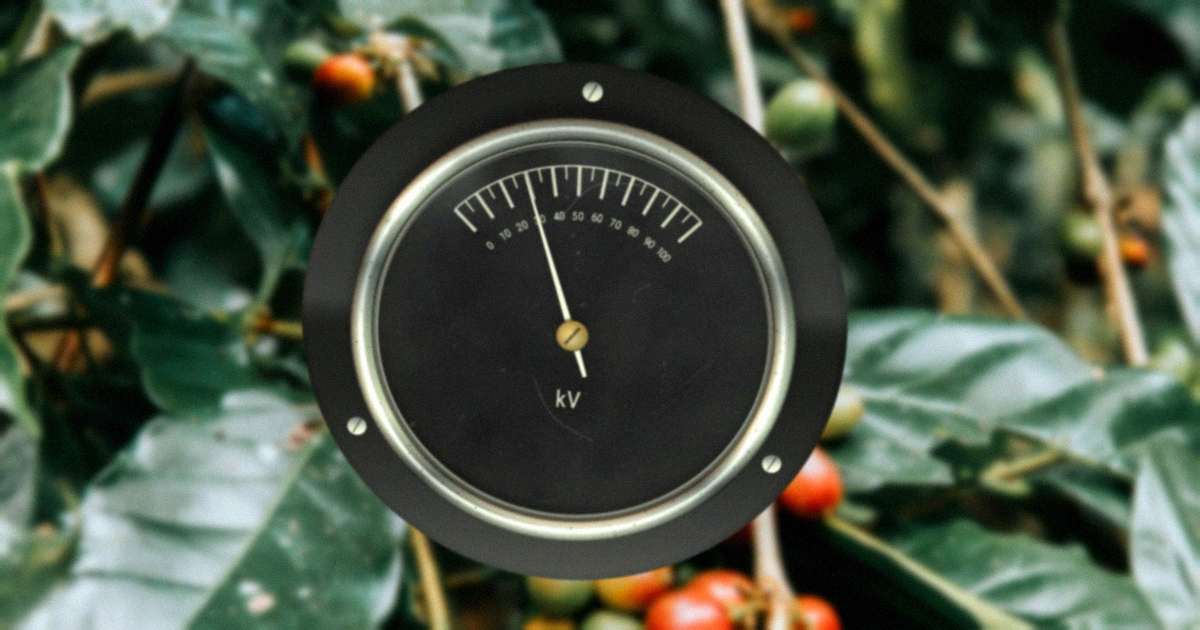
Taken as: 30 kV
